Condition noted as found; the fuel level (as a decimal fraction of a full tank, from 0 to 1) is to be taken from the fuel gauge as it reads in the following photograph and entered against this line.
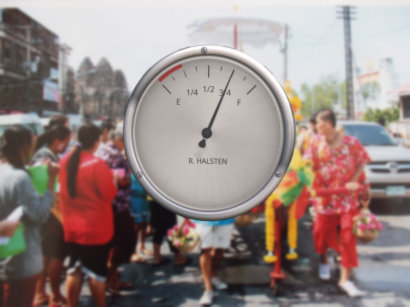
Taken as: 0.75
